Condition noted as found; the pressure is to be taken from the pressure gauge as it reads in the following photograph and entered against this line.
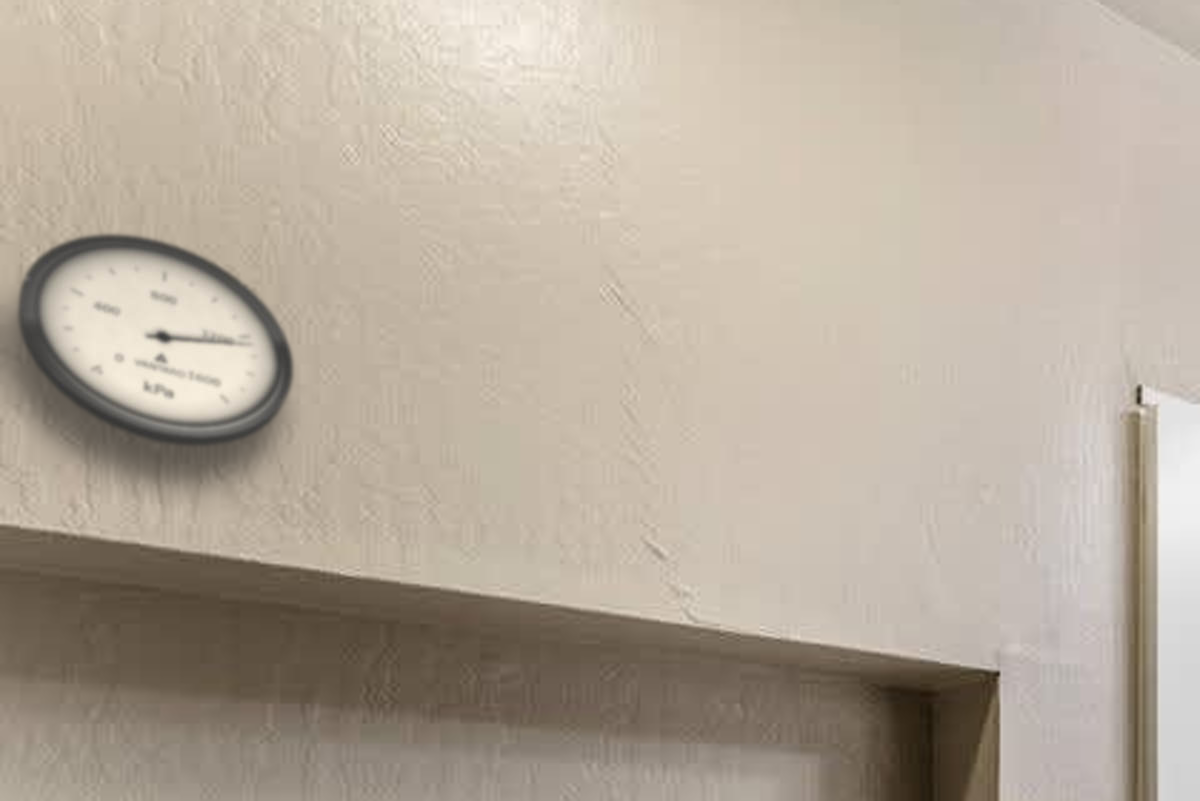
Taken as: 1250 kPa
